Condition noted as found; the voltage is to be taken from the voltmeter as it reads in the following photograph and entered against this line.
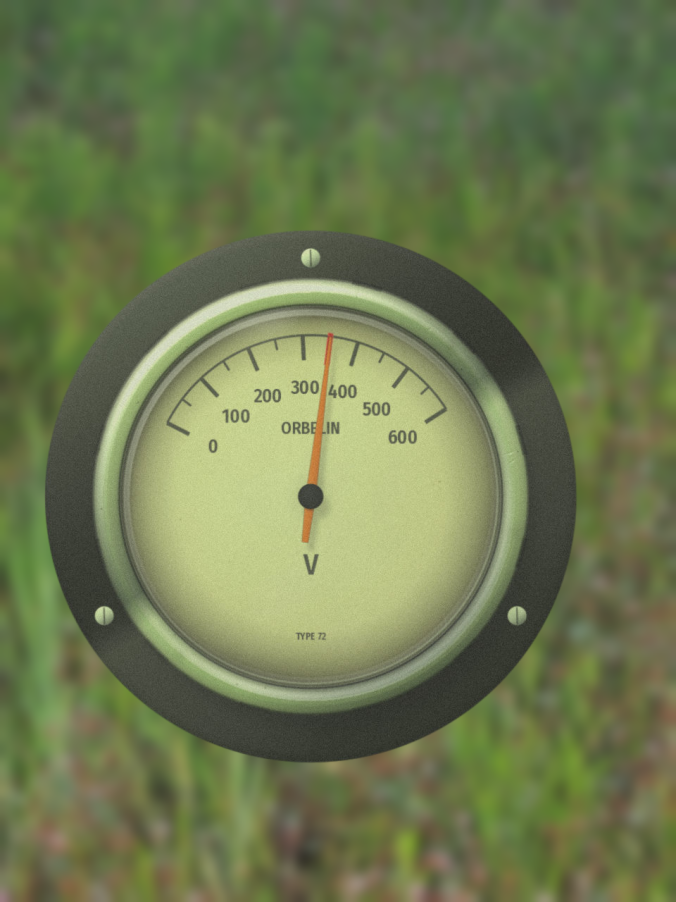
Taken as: 350 V
